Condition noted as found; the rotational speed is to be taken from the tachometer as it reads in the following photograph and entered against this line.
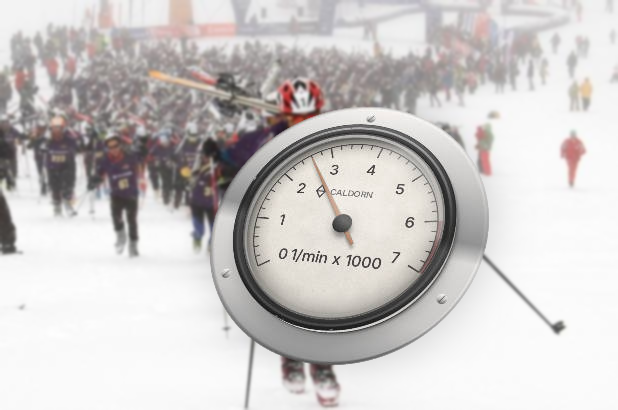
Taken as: 2600 rpm
